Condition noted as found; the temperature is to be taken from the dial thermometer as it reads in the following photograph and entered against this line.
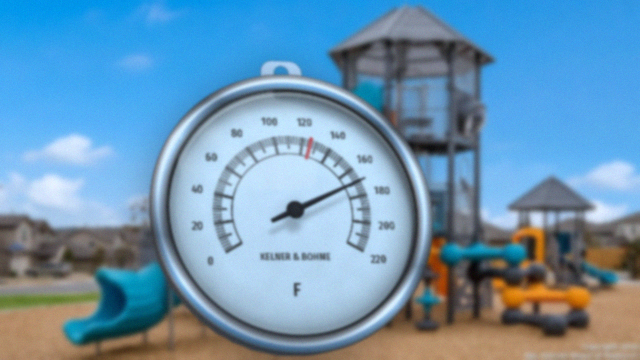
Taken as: 170 °F
